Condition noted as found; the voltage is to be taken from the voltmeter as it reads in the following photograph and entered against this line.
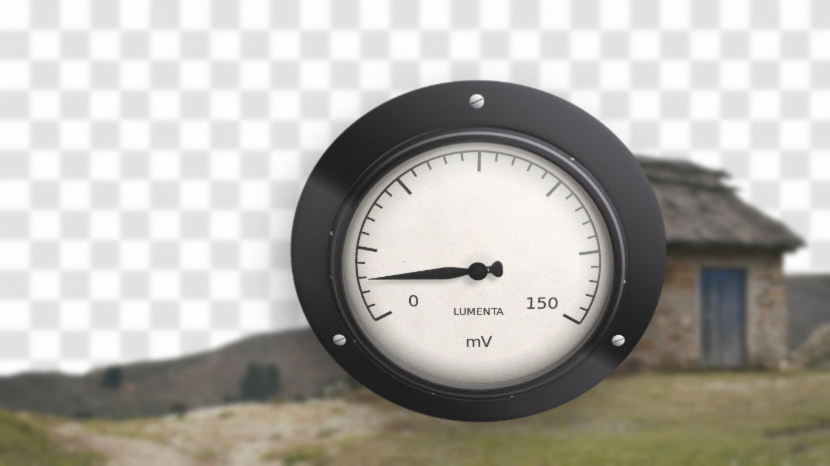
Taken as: 15 mV
